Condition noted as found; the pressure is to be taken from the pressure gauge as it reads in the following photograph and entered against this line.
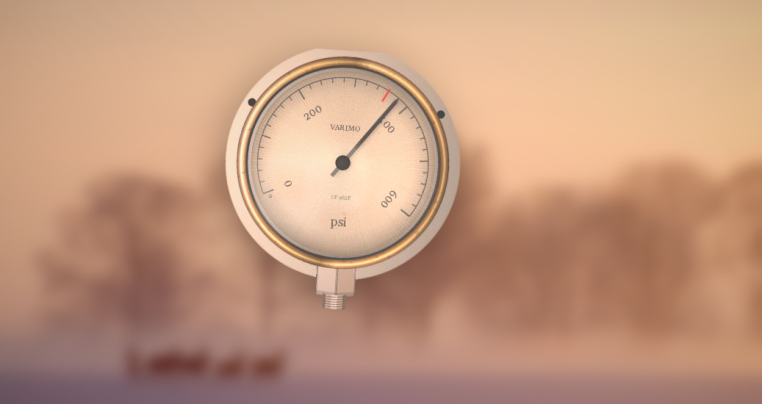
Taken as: 380 psi
